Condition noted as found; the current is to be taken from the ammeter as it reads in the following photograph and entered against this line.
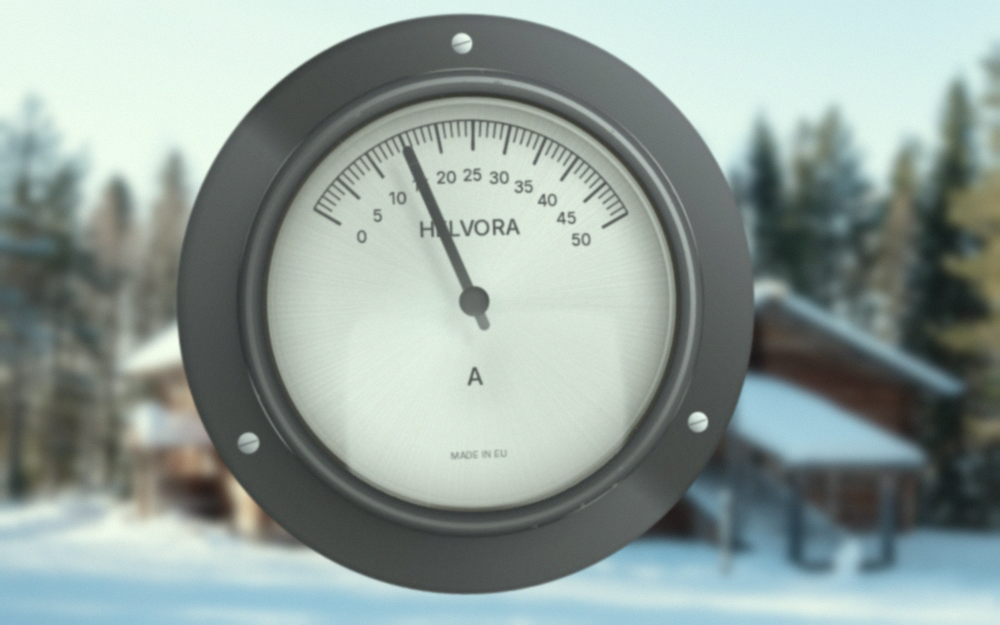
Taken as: 15 A
